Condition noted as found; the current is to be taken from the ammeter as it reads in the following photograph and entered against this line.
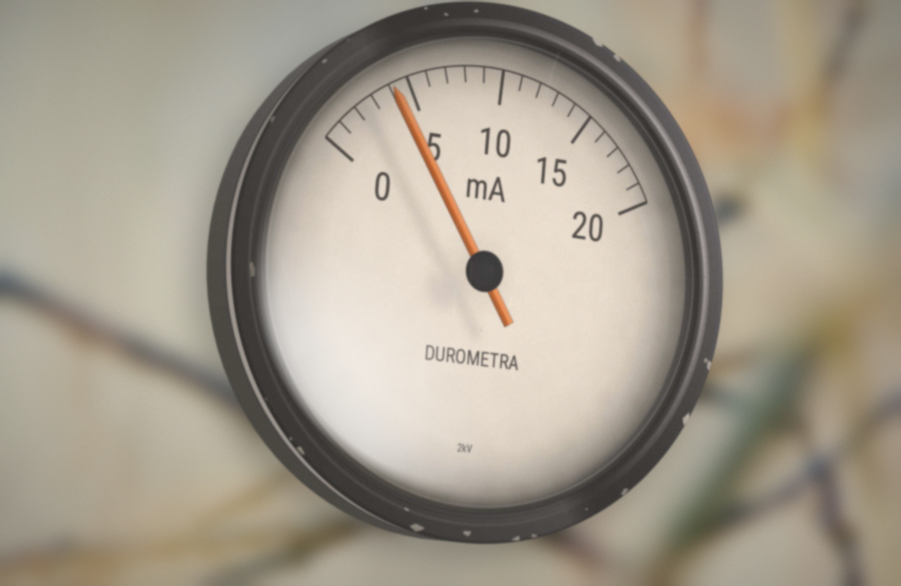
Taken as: 4 mA
